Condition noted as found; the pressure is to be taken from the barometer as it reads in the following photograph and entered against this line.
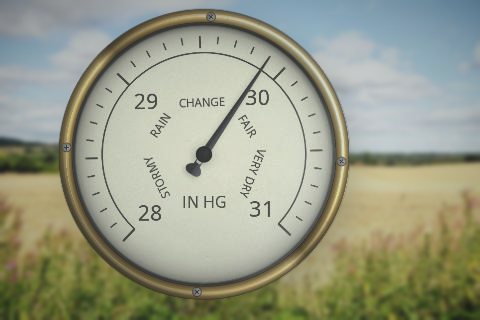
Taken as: 29.9 inHg
